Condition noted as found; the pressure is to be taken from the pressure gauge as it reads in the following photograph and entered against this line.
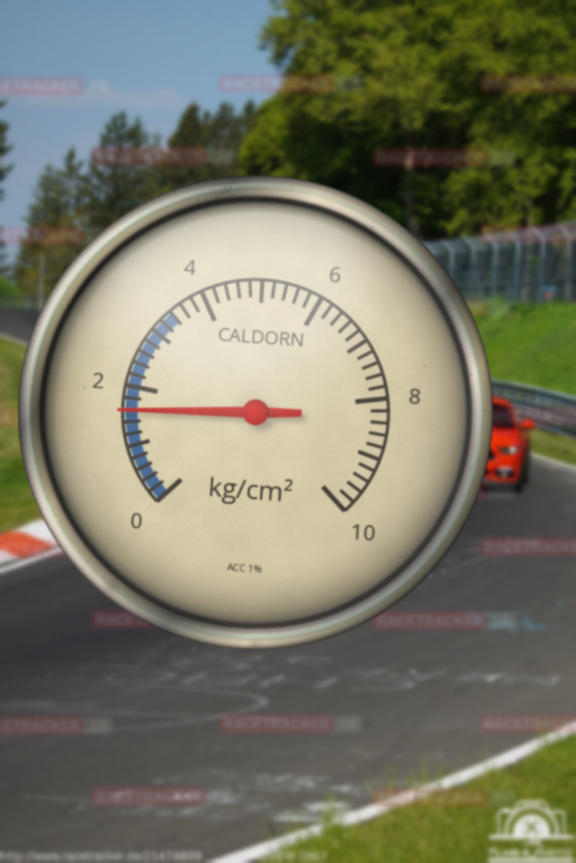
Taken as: 1.6 kg/cm²
